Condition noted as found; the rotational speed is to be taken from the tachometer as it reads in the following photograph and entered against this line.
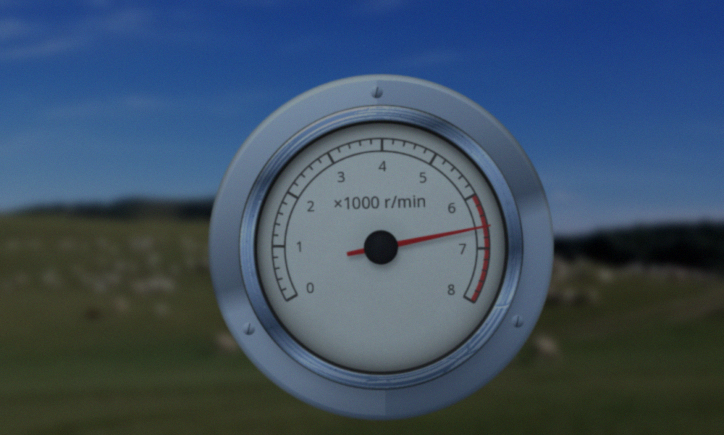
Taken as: 6600 rpm
